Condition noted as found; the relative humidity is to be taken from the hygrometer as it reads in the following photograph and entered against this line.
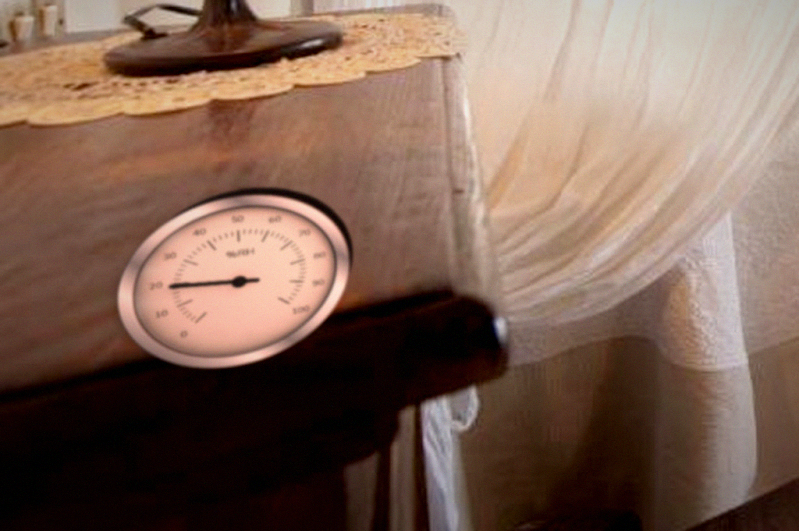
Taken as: 20 %
